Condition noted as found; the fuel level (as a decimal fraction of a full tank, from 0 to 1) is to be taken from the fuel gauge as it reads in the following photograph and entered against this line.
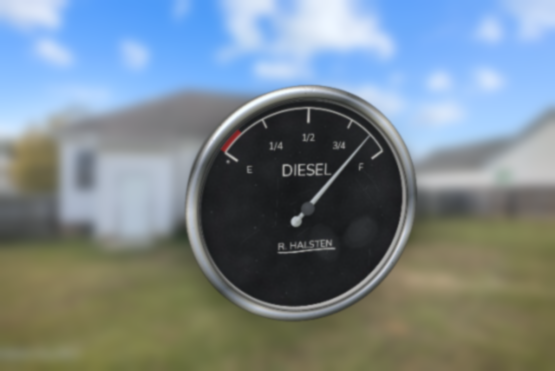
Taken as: 0.875
